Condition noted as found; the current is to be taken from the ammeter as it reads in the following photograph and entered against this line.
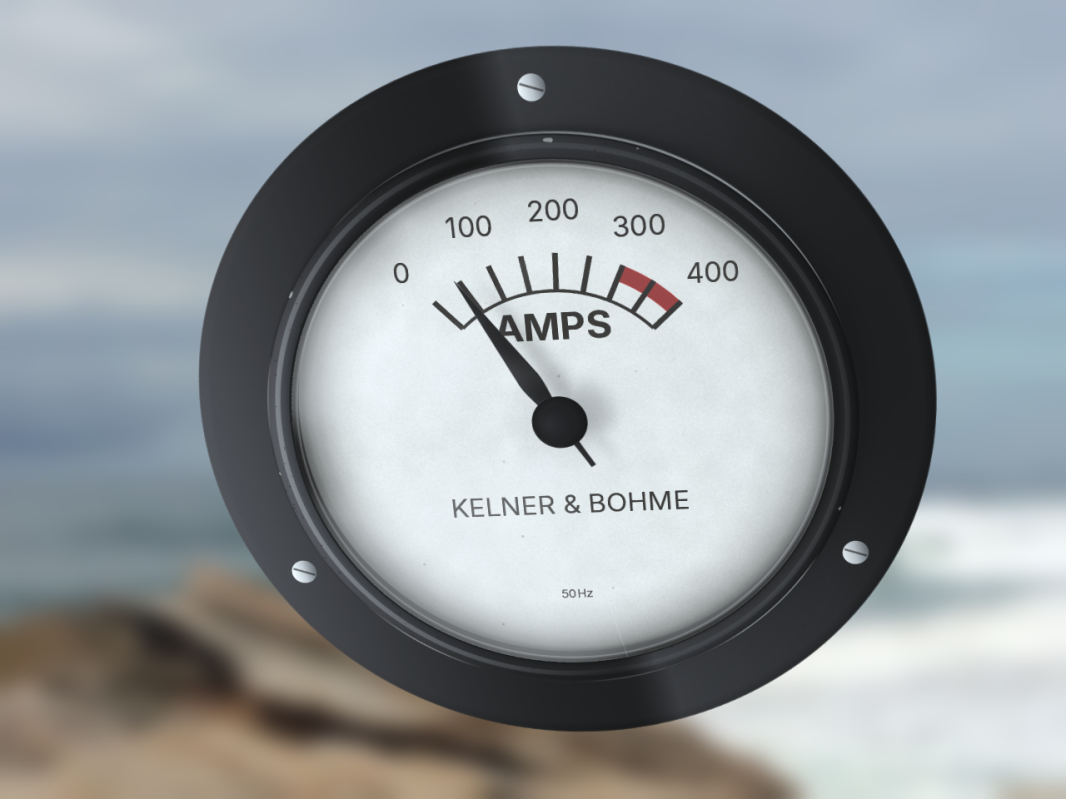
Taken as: 50 A
